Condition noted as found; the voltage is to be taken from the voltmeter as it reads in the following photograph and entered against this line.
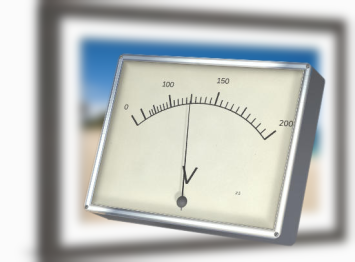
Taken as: 125 V
